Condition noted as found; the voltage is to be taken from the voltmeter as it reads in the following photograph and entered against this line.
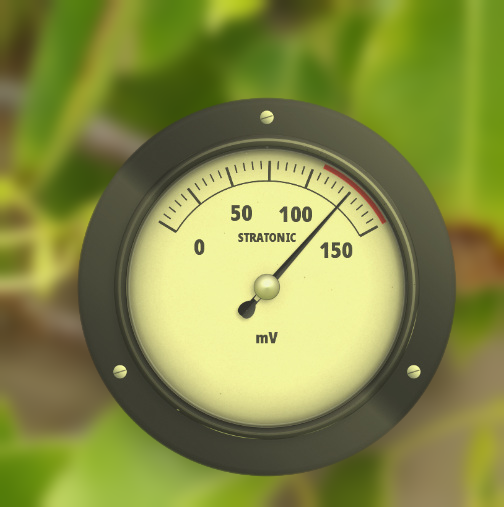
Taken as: 125 mV
